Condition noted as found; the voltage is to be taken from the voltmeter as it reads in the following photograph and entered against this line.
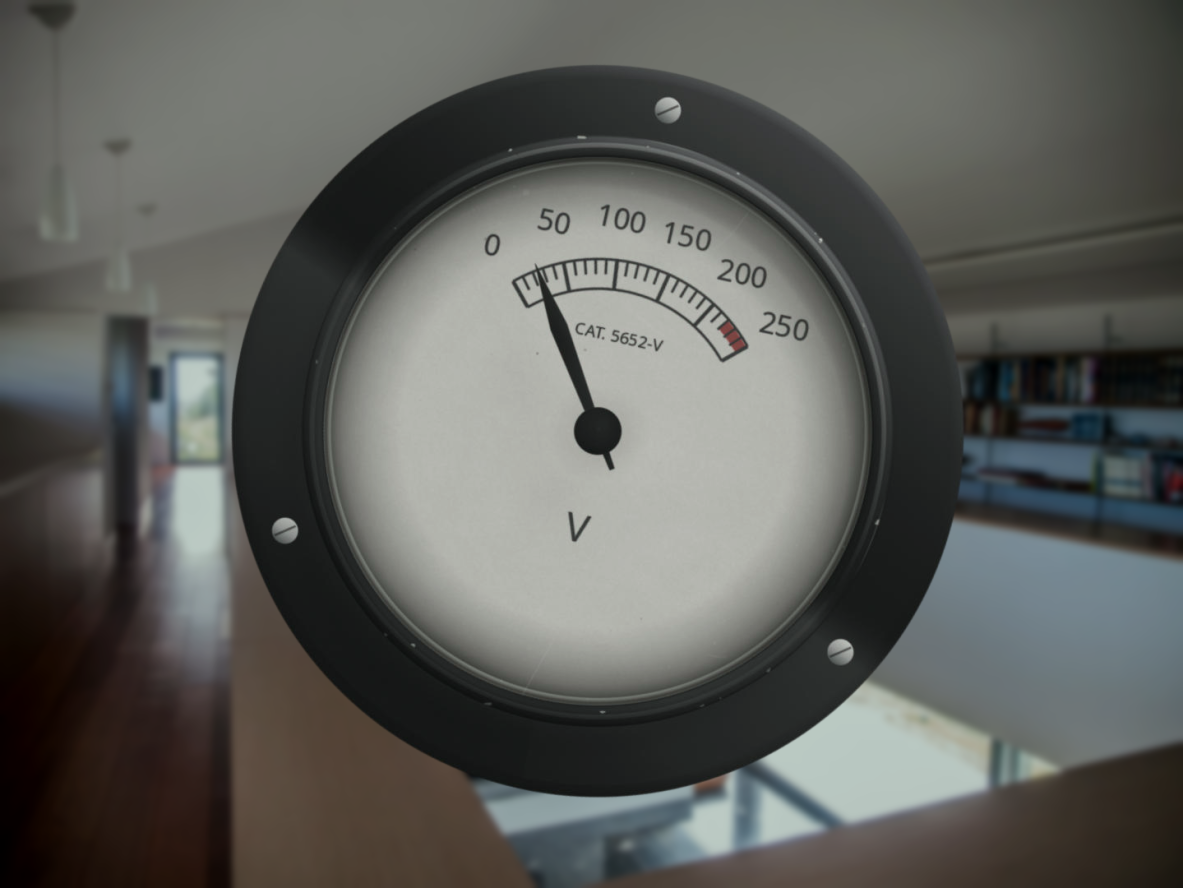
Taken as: 25 V
